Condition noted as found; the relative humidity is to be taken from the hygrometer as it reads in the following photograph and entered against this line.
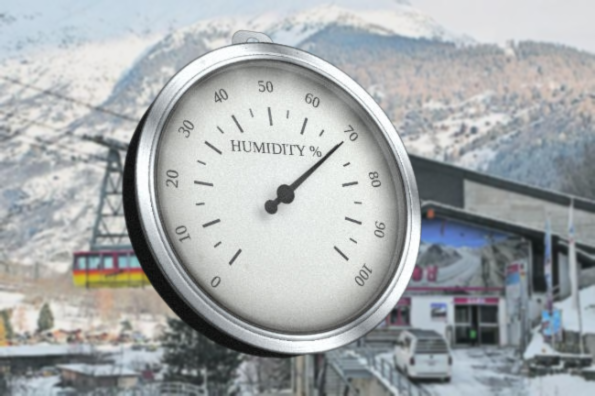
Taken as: 70 %
